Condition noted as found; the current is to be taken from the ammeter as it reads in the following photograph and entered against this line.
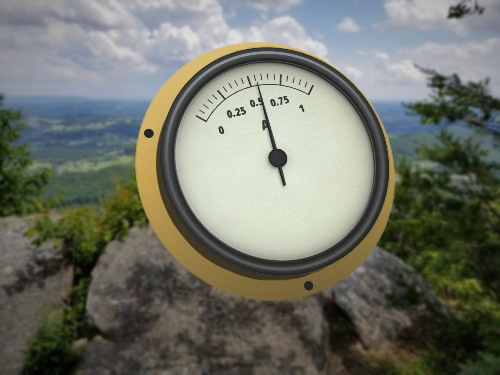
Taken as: 0.55 A
